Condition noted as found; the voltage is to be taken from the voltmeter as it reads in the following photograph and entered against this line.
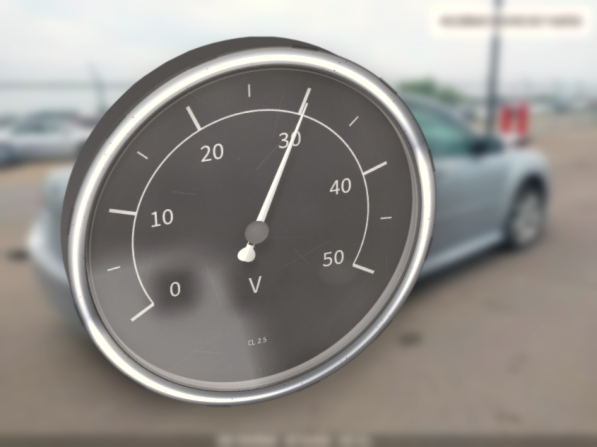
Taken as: 30 V
